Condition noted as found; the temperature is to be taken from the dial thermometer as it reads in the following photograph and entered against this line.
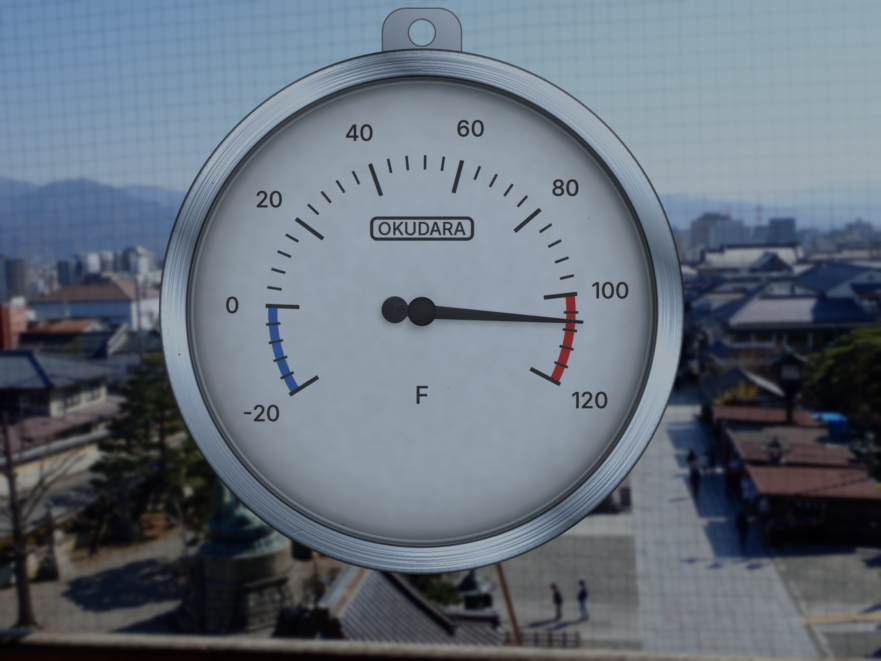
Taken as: 106 °F
